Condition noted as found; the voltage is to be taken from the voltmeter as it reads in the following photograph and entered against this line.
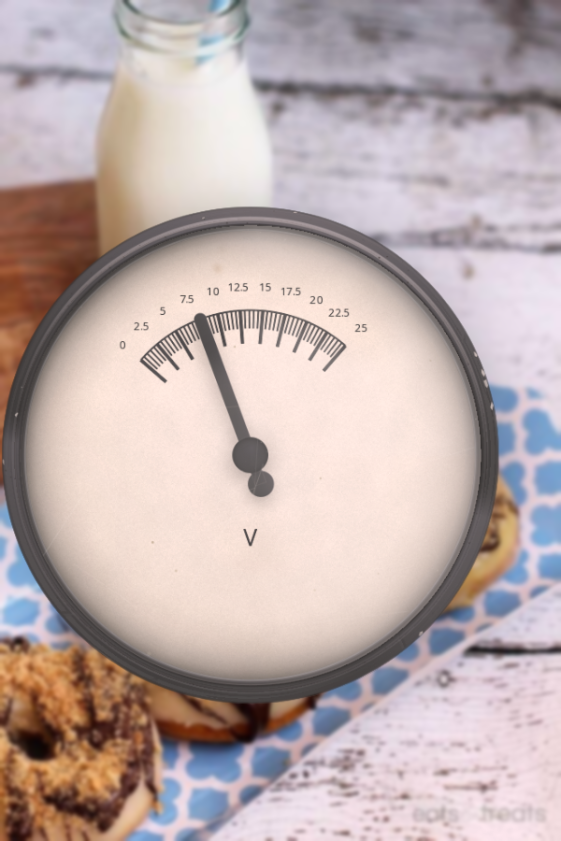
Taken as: 8 V
